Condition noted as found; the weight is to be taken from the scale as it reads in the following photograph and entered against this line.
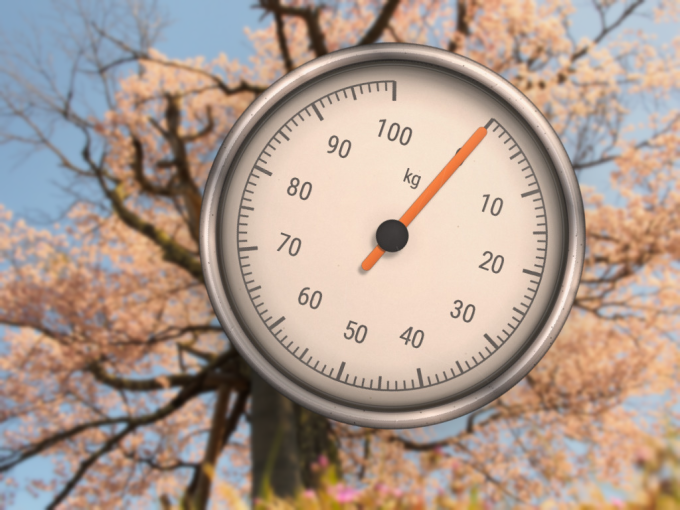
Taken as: 0 kg
